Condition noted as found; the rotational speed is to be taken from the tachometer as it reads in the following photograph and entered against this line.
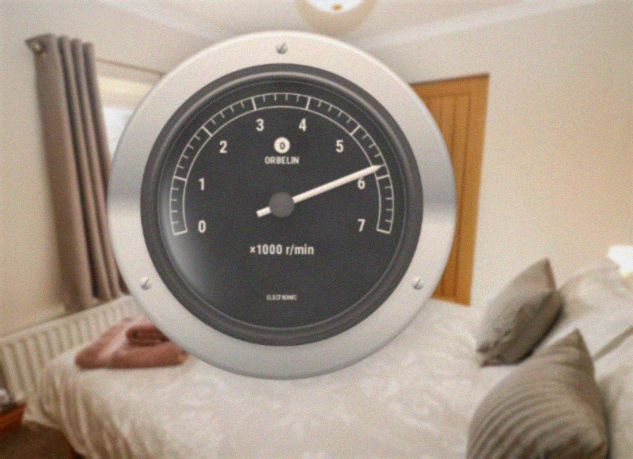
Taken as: 5800 rpm
